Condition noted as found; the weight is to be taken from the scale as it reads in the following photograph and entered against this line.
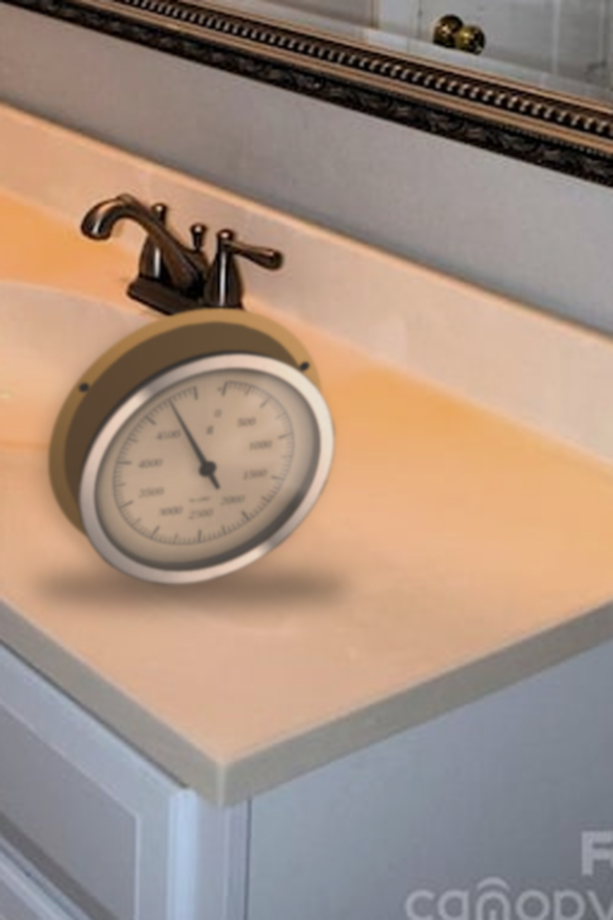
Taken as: 4750 g
